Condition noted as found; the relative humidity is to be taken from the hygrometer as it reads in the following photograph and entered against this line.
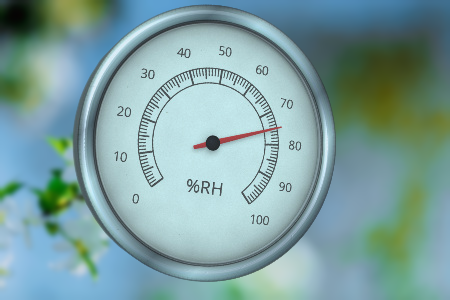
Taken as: 75 %
